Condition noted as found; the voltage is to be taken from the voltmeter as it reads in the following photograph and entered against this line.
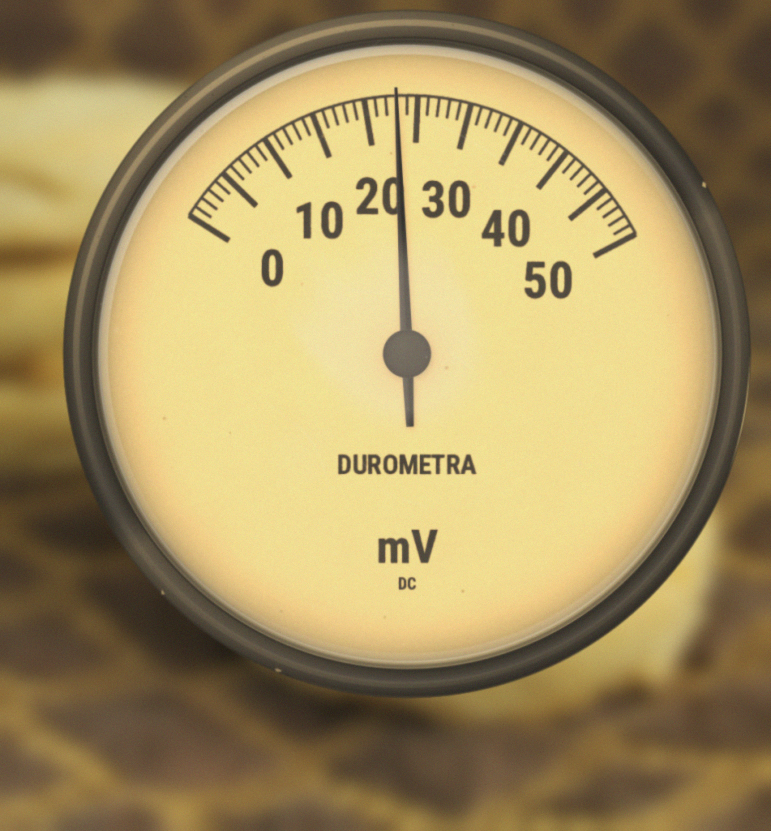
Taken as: 23 mV
